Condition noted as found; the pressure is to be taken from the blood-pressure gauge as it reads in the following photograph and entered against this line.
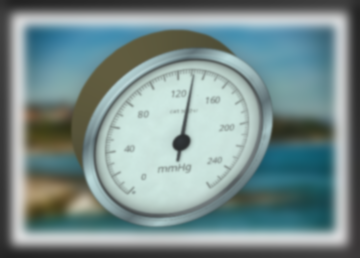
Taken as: 130 mmHg
